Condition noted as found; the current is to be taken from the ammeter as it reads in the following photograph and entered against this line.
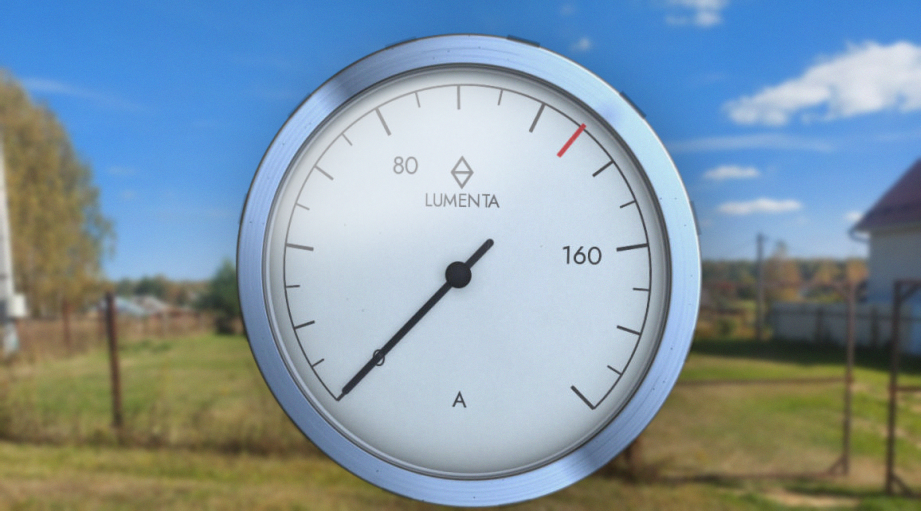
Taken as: 0 A
